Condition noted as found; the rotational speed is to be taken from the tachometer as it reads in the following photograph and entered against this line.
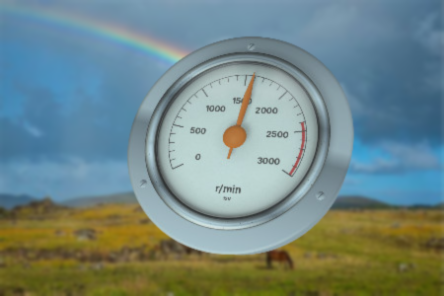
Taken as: 1600 rpm
